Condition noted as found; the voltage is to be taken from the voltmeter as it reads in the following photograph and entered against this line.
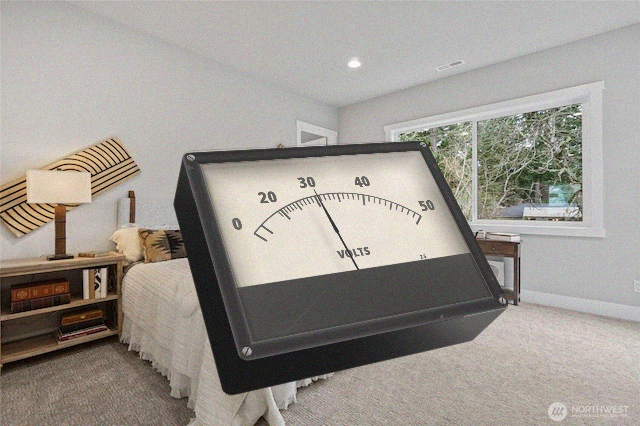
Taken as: 30 V
